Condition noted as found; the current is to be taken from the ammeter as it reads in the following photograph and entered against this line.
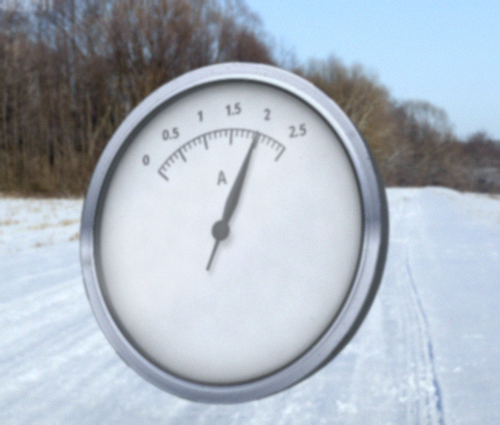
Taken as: 2 A
